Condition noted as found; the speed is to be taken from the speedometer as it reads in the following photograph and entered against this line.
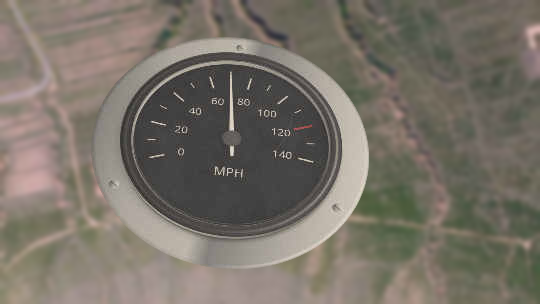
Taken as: 70 mph
